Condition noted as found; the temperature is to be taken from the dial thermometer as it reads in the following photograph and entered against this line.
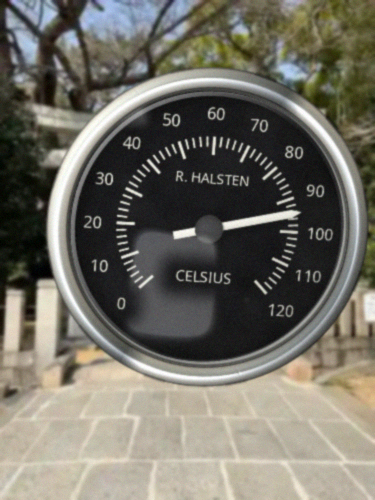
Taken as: 94 °C
